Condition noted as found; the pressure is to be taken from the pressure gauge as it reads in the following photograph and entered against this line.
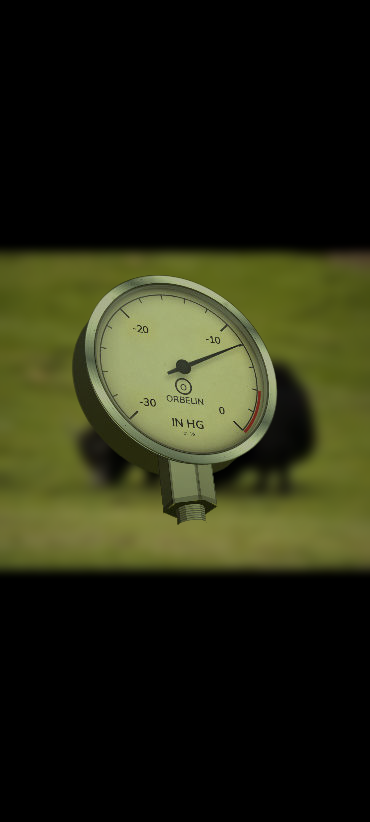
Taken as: -8 inHg
